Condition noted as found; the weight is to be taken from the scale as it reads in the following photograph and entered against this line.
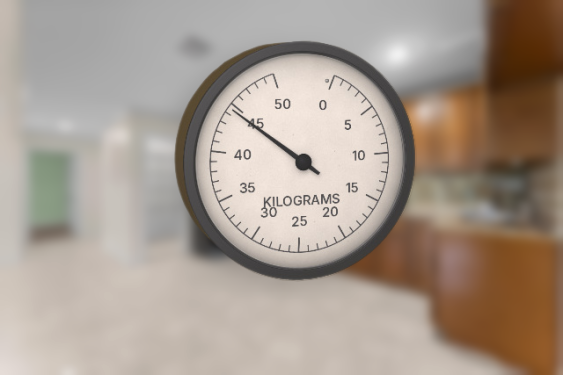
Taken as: 44.5 kg
